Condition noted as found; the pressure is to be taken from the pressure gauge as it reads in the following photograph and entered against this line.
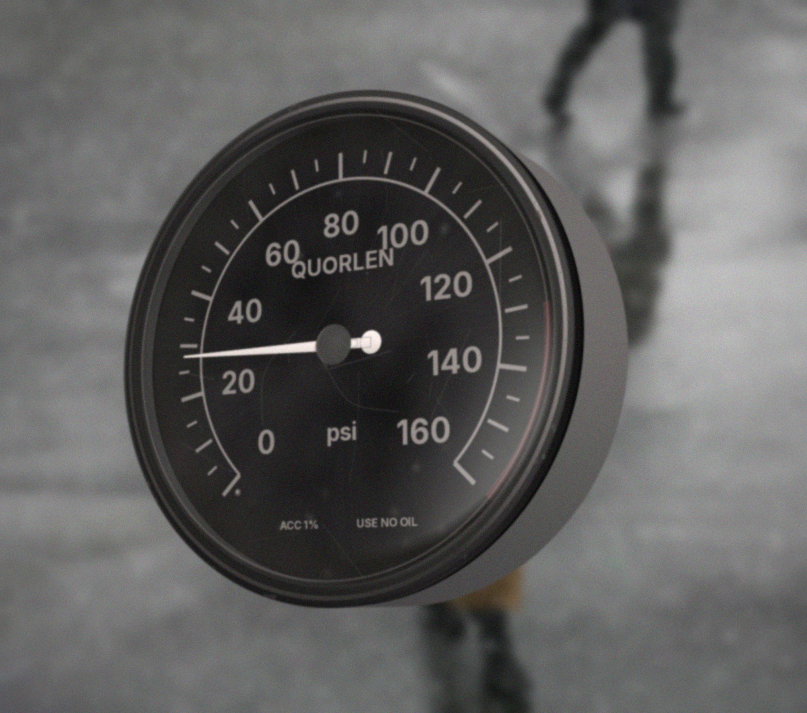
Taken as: 27.5 psi
